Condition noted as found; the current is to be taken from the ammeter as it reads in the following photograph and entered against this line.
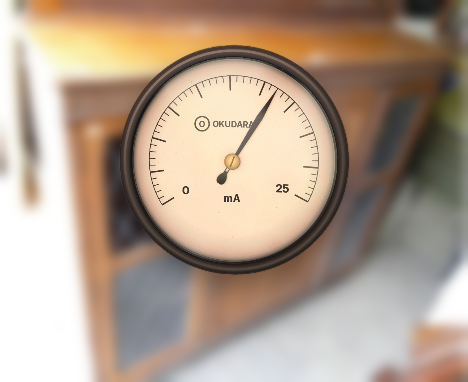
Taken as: 16 mA
